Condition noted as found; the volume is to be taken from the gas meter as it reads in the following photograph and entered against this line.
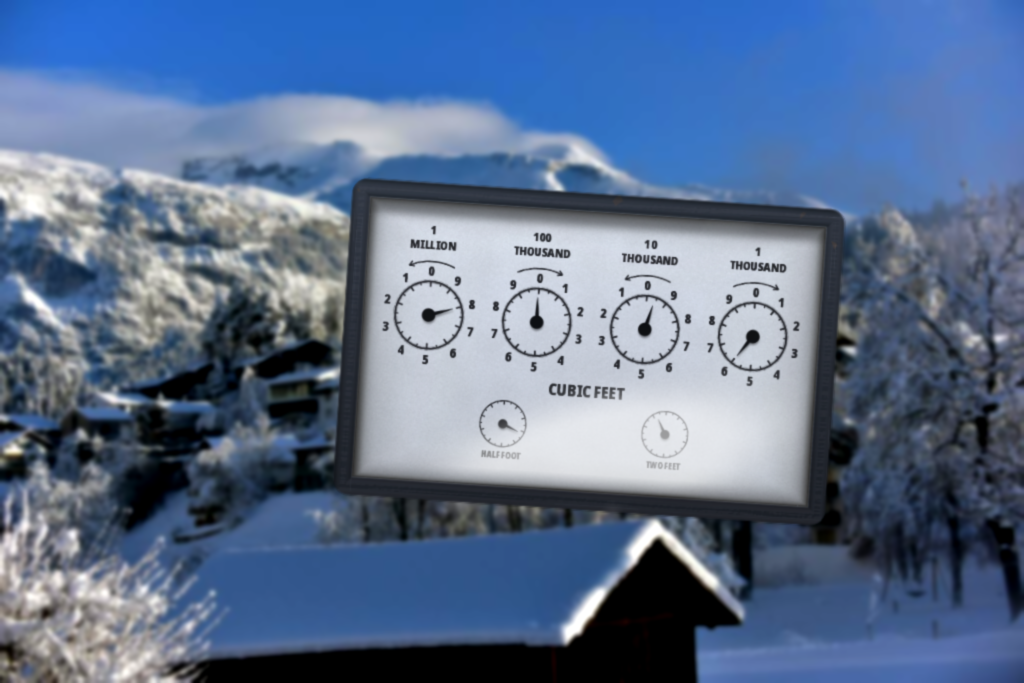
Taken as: 799600 ft³
